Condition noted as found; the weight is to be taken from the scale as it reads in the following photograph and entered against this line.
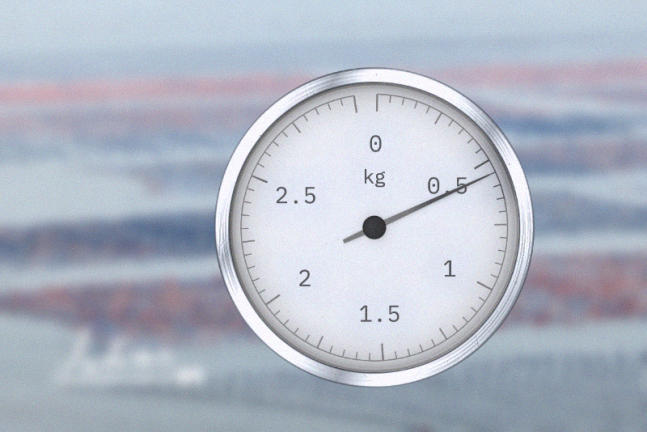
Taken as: 0.55 kg
